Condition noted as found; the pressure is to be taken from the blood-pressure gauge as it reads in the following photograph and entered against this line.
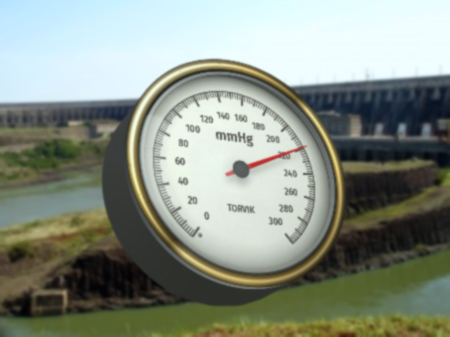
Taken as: 220 mmHg
